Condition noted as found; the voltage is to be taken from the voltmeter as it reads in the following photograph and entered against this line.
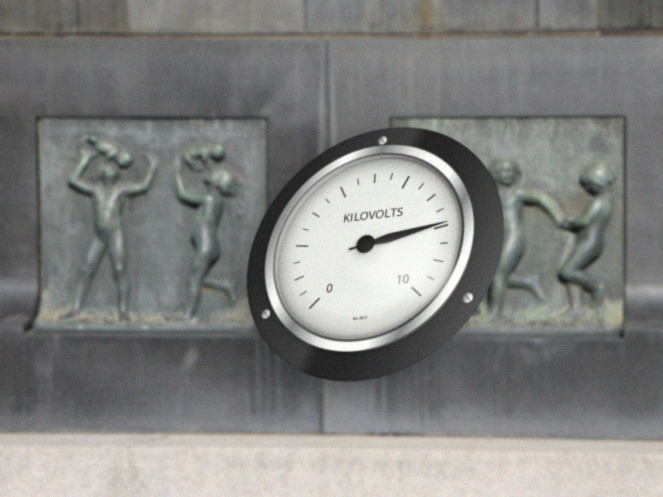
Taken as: 8 kV
